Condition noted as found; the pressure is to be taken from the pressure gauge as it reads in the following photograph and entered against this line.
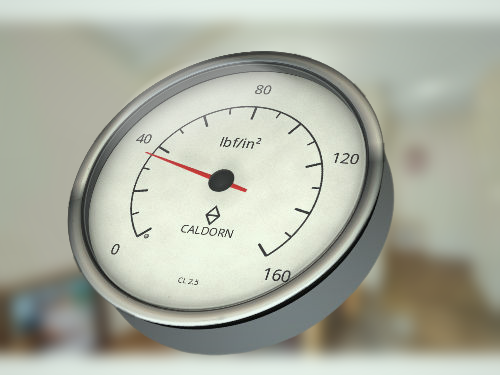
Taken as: 35 psi
